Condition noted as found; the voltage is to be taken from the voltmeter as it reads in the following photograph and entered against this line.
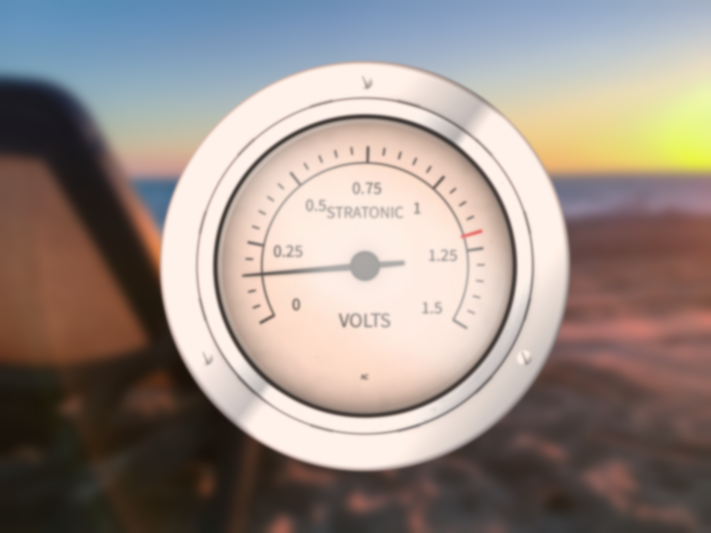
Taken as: 0.15 V
